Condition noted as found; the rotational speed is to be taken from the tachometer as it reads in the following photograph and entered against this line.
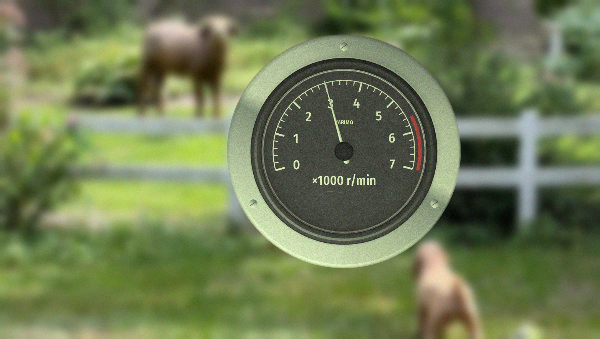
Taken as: 3000 rpm
